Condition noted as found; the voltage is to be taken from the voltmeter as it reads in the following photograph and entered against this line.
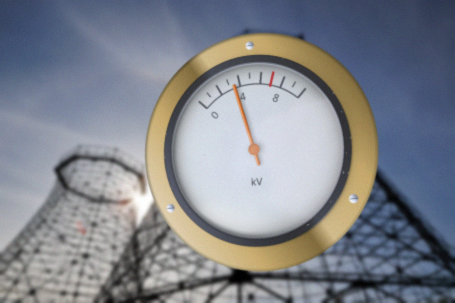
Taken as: 3.5 kV
